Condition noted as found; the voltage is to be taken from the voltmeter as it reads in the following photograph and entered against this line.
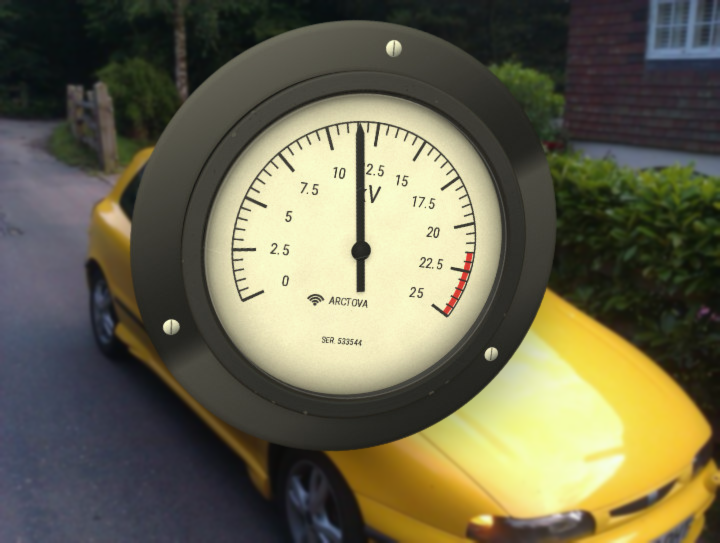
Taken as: 11.5 kV
